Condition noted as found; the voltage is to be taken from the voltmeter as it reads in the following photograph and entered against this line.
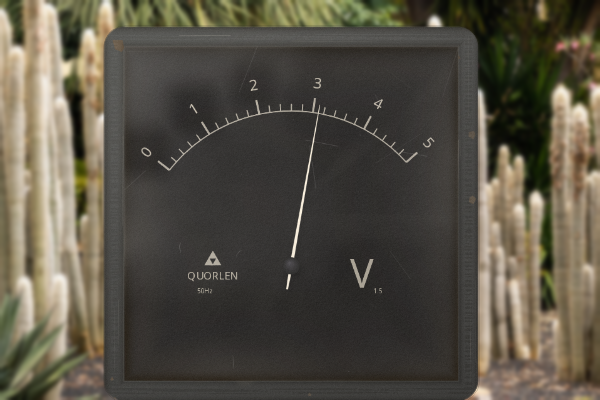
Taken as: 3.1 V
